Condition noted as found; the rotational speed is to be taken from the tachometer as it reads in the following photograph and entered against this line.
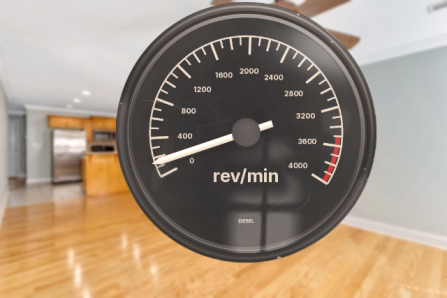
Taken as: 150 rpm
